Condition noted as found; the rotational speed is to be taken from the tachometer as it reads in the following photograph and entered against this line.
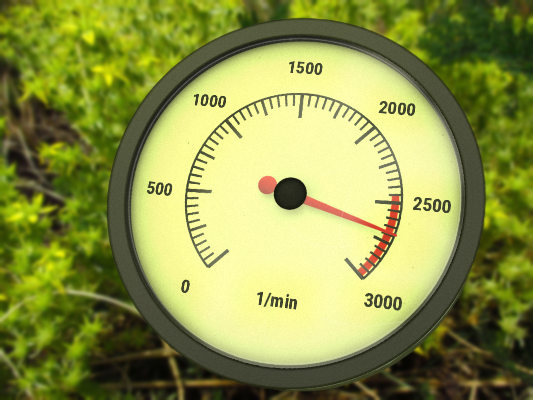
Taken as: 2700 rpm
